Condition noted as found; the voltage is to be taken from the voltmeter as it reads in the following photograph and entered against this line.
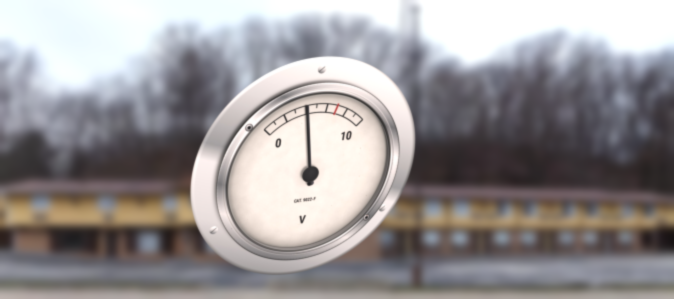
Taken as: 4 V
